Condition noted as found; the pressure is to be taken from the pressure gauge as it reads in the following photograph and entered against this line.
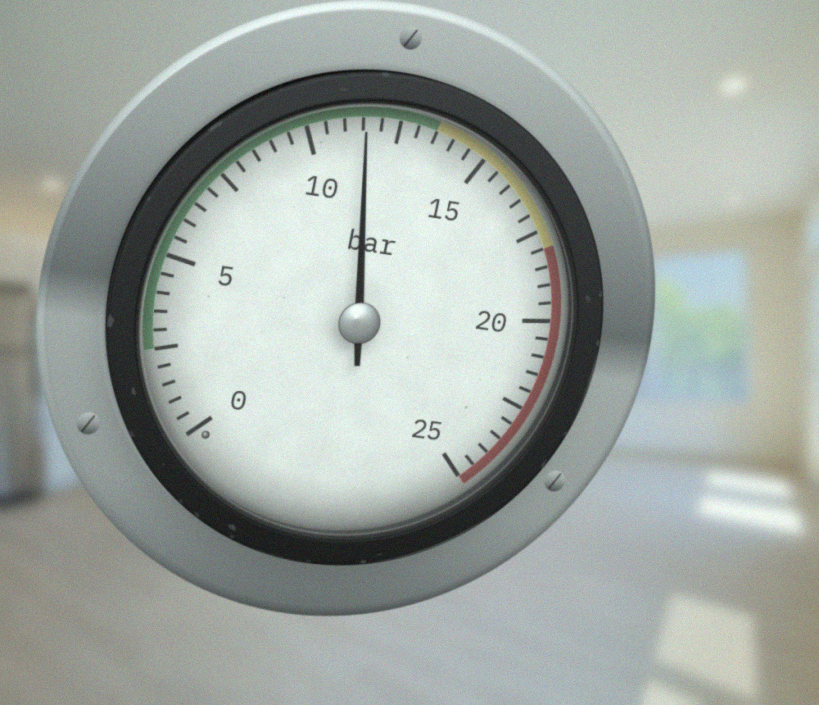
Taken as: 11.5 bar
